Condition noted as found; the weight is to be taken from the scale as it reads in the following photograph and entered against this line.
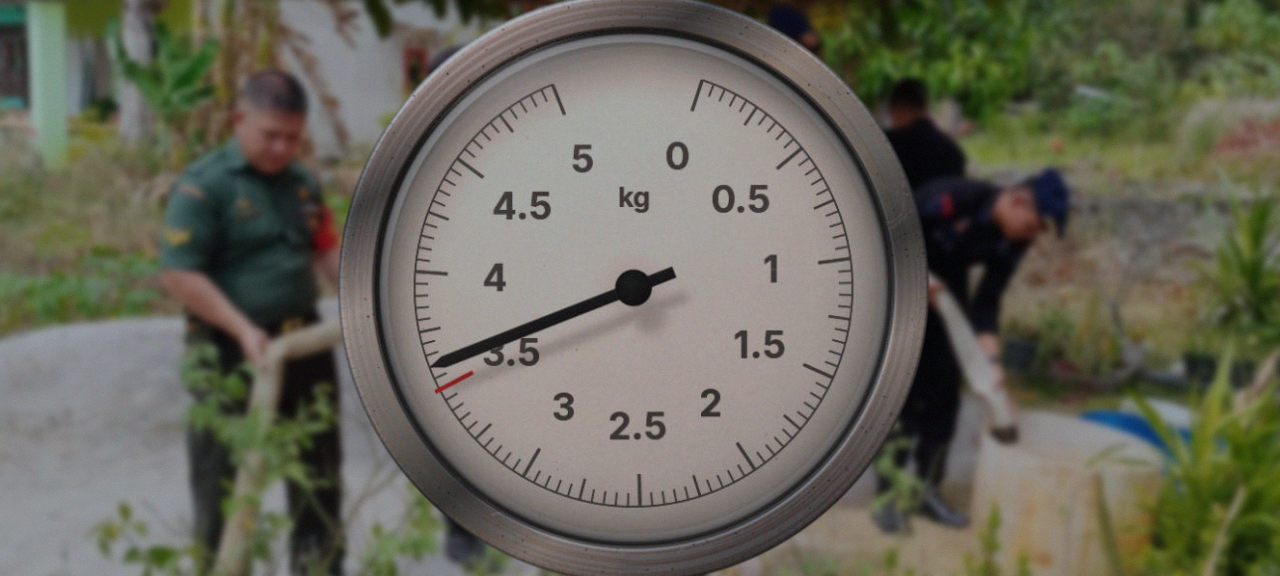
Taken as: 3.6 kg
